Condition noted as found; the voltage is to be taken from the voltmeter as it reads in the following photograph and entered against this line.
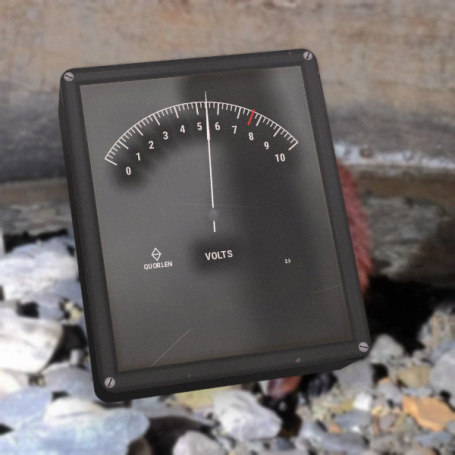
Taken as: 5.4 V
